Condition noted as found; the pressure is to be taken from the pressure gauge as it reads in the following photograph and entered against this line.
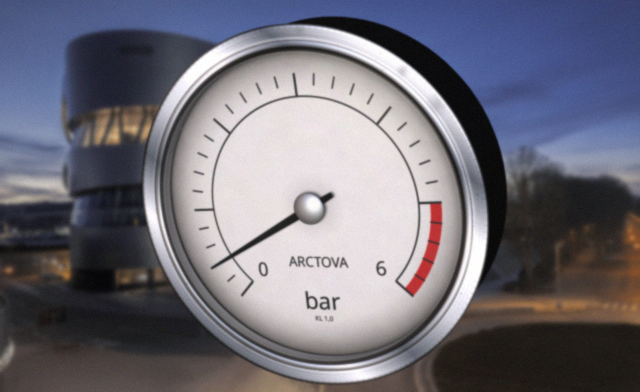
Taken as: 0.4 bar
